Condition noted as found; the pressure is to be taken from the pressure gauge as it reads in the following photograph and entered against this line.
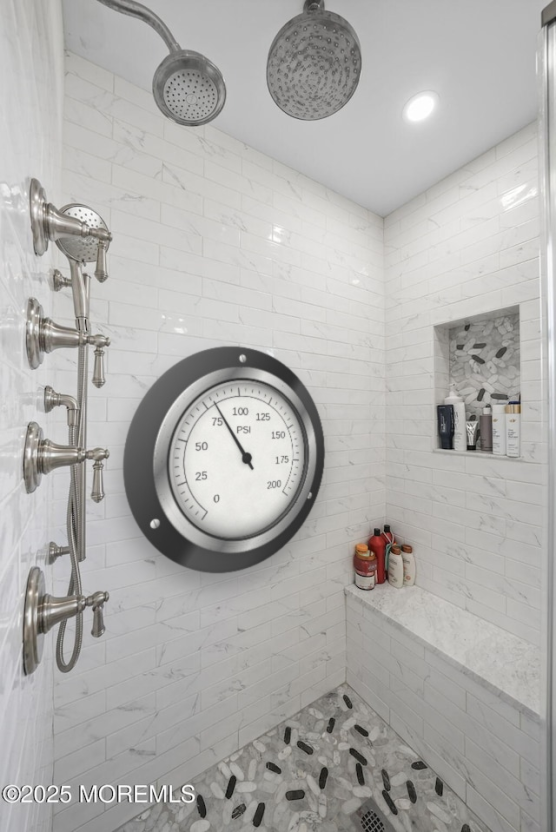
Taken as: 80 psi
